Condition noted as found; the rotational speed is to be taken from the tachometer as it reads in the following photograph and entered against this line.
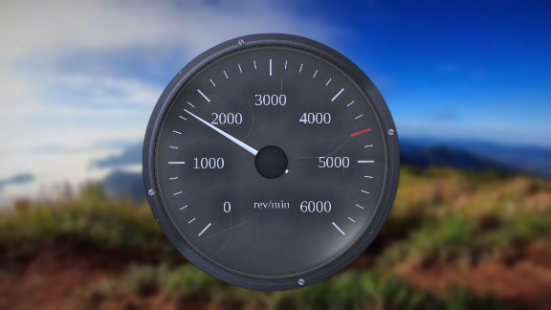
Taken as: 1700 rpm
